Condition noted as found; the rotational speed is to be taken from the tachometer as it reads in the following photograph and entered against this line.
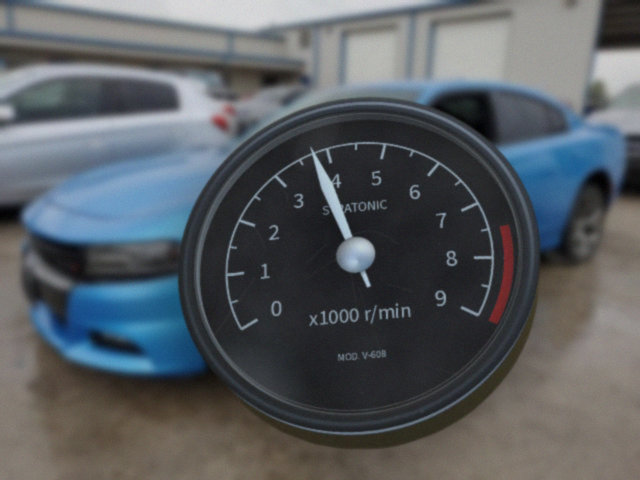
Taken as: 3750 rpm
